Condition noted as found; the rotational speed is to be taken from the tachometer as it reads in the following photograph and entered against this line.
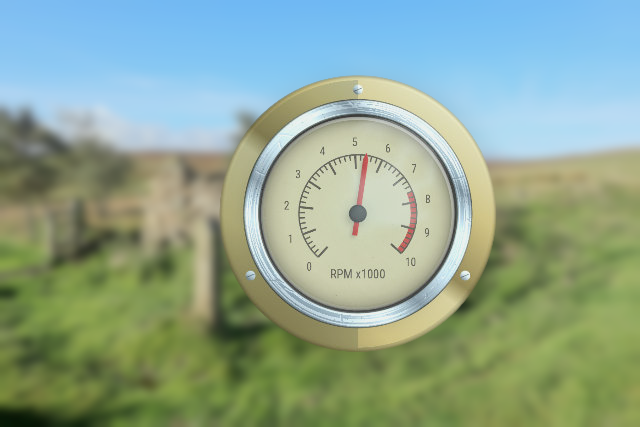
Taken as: 5400 rpm
